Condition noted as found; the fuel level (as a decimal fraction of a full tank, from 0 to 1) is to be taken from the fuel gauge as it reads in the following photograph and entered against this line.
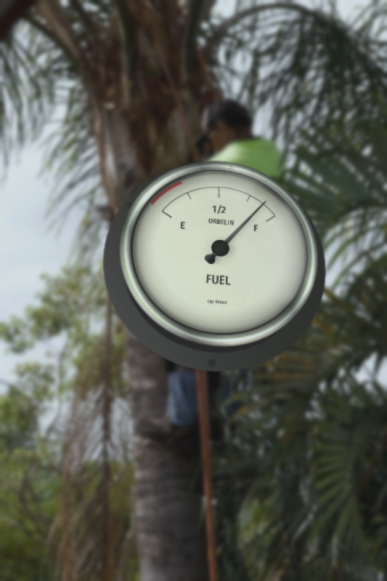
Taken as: 0.875
